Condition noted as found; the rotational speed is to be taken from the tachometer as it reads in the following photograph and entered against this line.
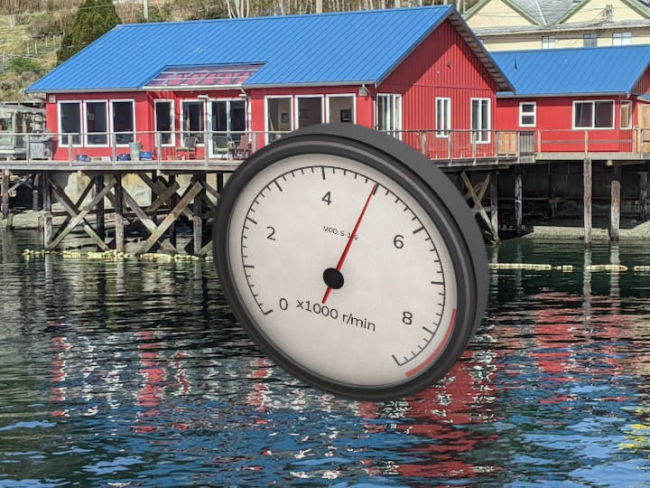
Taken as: 5000 rpm
